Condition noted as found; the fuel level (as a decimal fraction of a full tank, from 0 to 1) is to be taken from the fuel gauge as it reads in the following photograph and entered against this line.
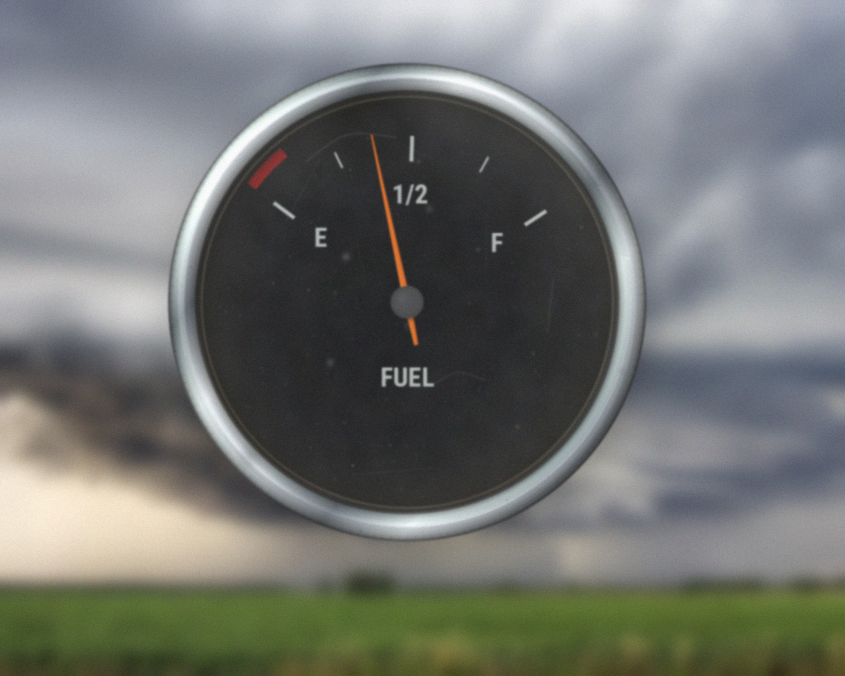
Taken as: 0.375
